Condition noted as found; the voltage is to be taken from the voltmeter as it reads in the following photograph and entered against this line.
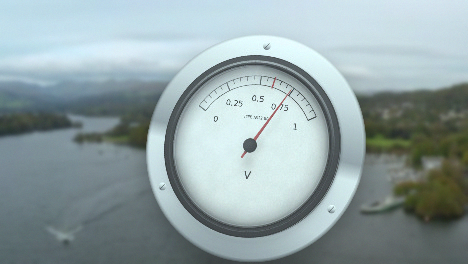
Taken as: 0.75 V
